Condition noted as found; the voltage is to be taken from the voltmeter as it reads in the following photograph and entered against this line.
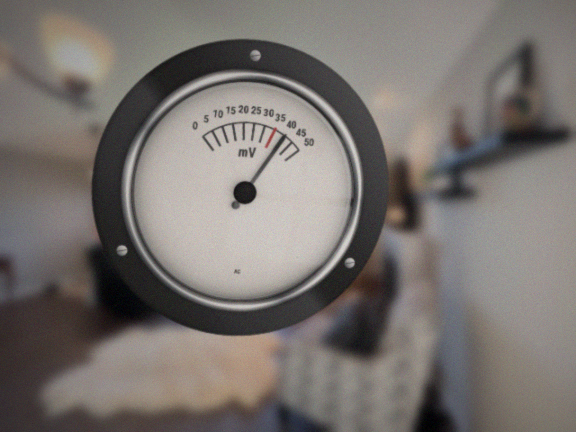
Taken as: 40 mV
